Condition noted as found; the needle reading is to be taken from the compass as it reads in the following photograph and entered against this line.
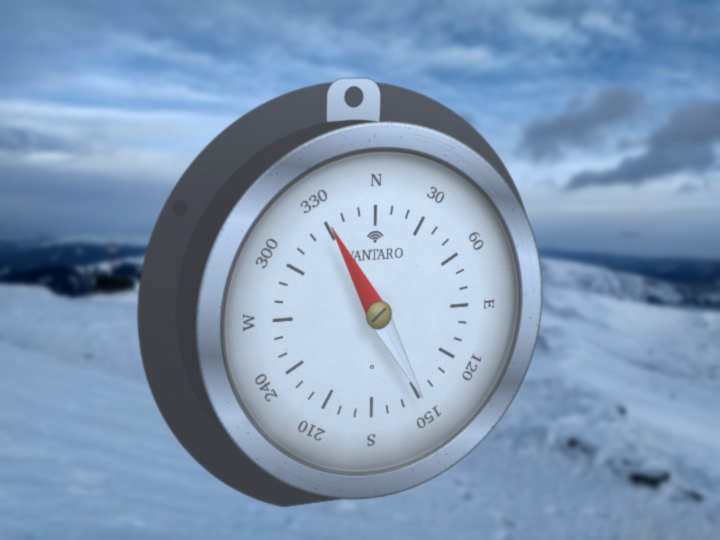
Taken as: 330 °
